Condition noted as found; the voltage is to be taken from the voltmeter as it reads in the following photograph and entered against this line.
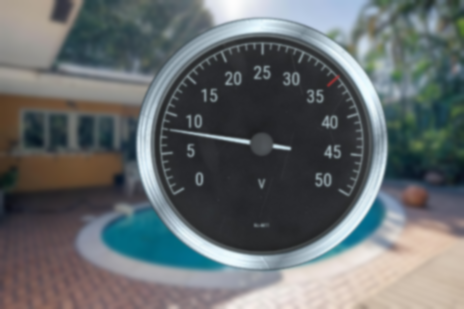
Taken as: 8 V
